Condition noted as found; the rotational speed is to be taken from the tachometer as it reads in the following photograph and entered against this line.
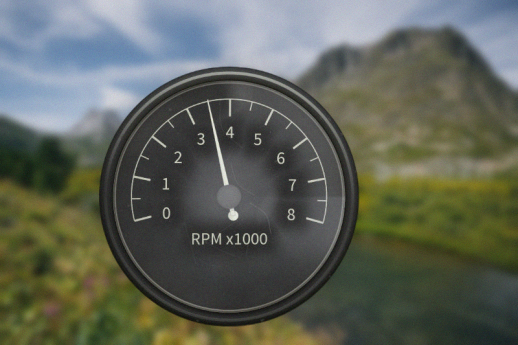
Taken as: 3500 rpm
